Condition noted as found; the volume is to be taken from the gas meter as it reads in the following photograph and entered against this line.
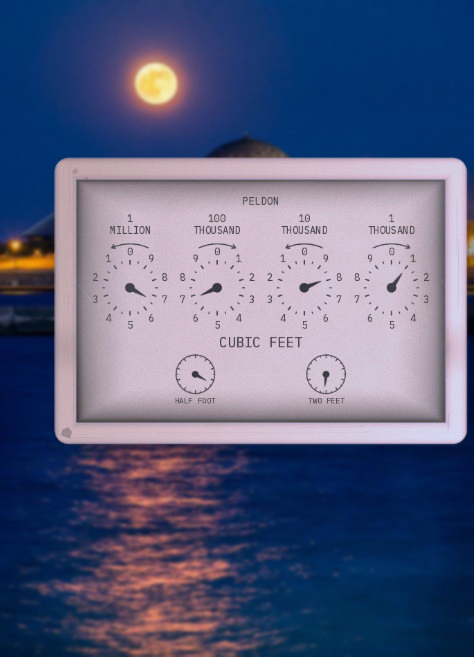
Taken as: 668100 ft³
